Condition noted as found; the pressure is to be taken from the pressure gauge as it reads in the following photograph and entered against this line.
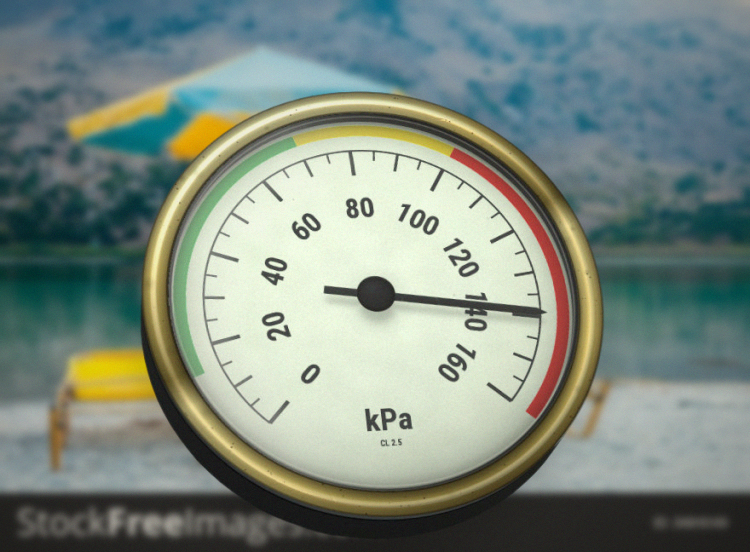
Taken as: 140 kPa
